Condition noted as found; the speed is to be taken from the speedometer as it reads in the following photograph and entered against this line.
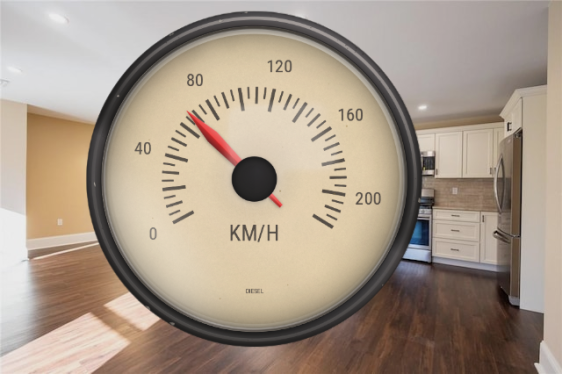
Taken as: 67.5 km/h
